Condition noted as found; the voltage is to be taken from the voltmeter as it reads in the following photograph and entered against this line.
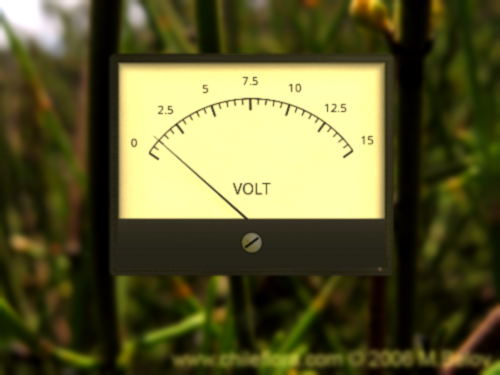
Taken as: 1 V
